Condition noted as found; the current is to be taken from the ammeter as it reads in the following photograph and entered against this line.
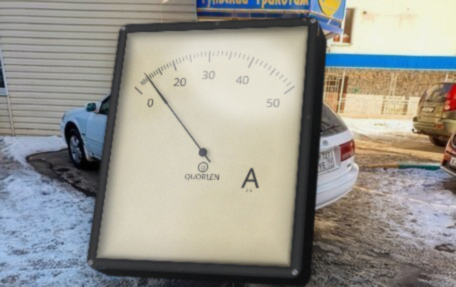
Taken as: 10 A
